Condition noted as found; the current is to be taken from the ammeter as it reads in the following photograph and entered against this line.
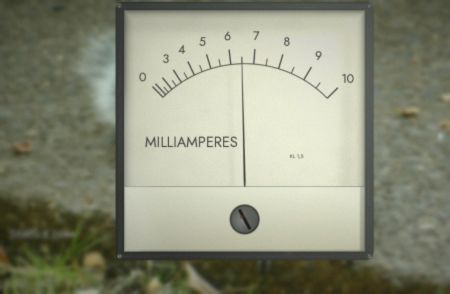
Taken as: 6.5 mA
